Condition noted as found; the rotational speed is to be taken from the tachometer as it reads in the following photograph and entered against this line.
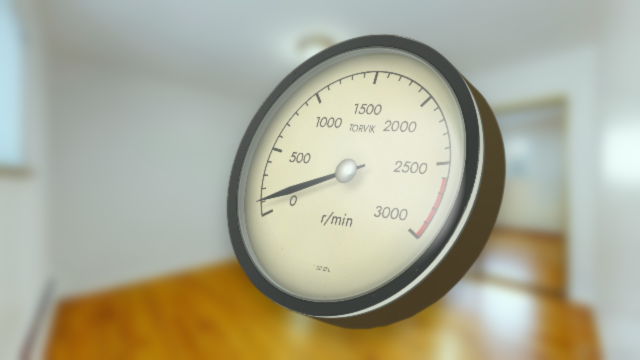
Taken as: 100 rpm
